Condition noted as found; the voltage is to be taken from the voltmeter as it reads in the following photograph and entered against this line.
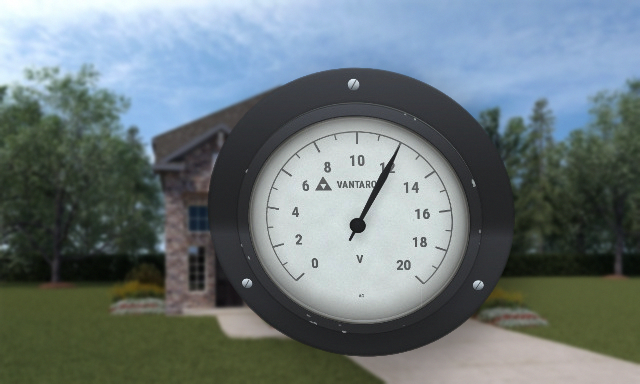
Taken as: 12 V
